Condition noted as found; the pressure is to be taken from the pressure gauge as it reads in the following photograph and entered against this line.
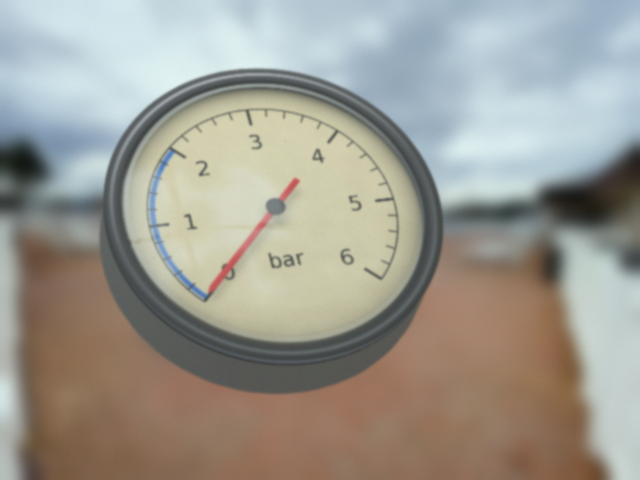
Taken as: 0 bar
